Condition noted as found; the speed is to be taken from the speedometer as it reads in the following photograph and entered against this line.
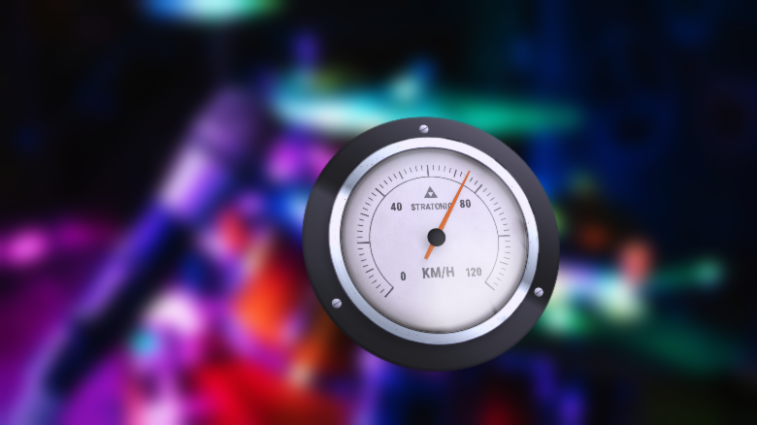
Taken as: 74 km/h
